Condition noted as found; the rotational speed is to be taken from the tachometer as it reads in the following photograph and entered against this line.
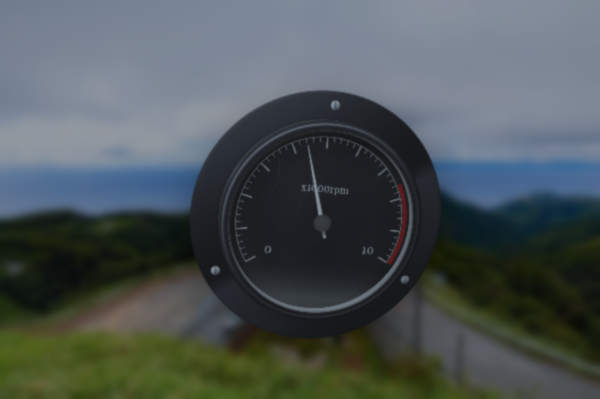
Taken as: 4400 rpm
